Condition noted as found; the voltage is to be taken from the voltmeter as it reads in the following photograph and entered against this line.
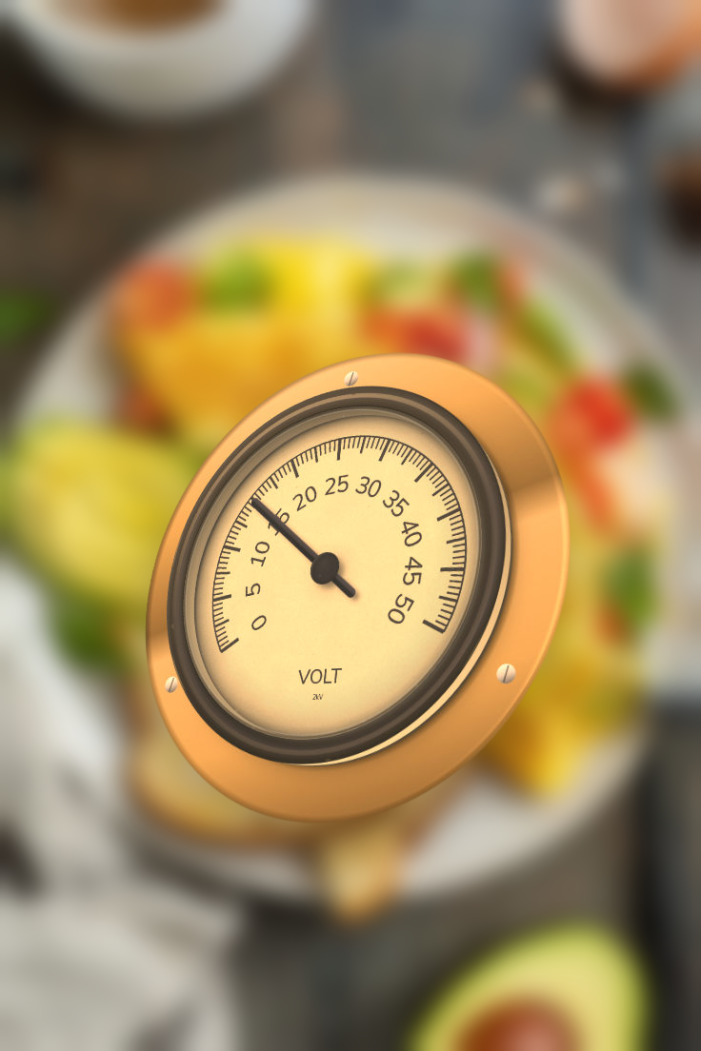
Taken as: 15 V
